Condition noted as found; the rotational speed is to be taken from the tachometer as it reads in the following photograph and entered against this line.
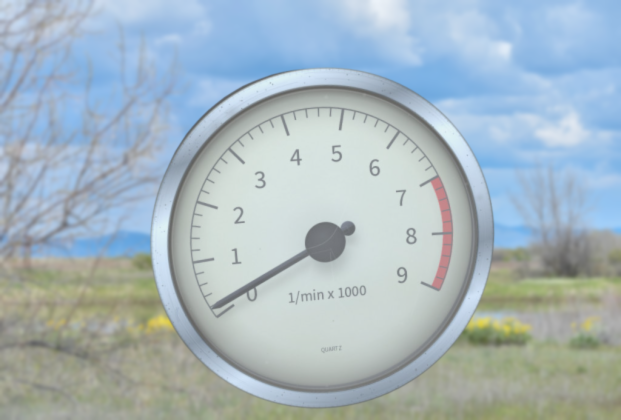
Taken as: 200 rpm
